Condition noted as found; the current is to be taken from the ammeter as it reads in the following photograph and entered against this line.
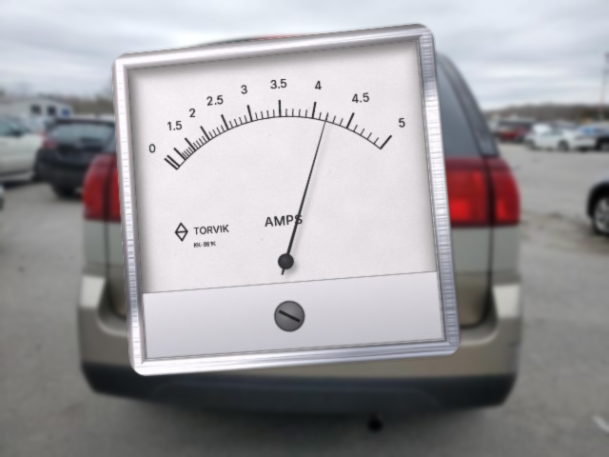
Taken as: 4.2 A
